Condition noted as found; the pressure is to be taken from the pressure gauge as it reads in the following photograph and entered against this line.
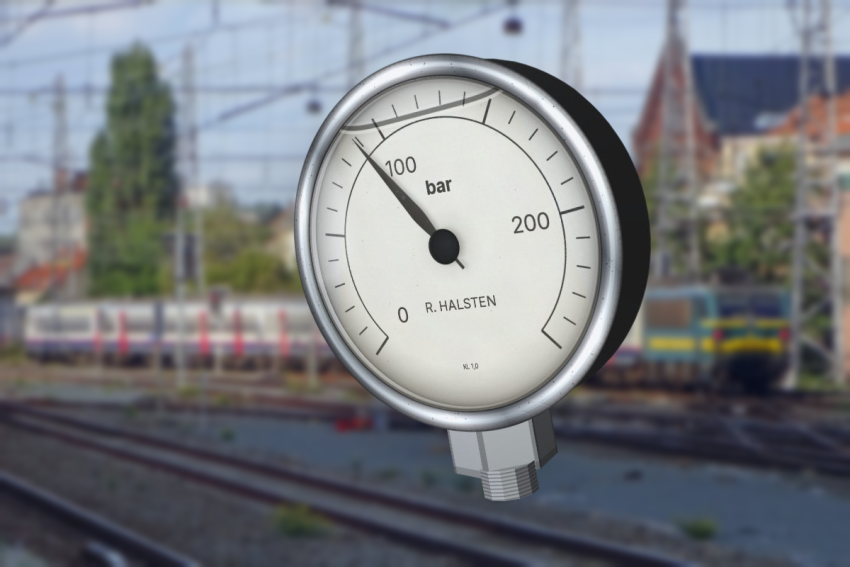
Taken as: 90 bar
